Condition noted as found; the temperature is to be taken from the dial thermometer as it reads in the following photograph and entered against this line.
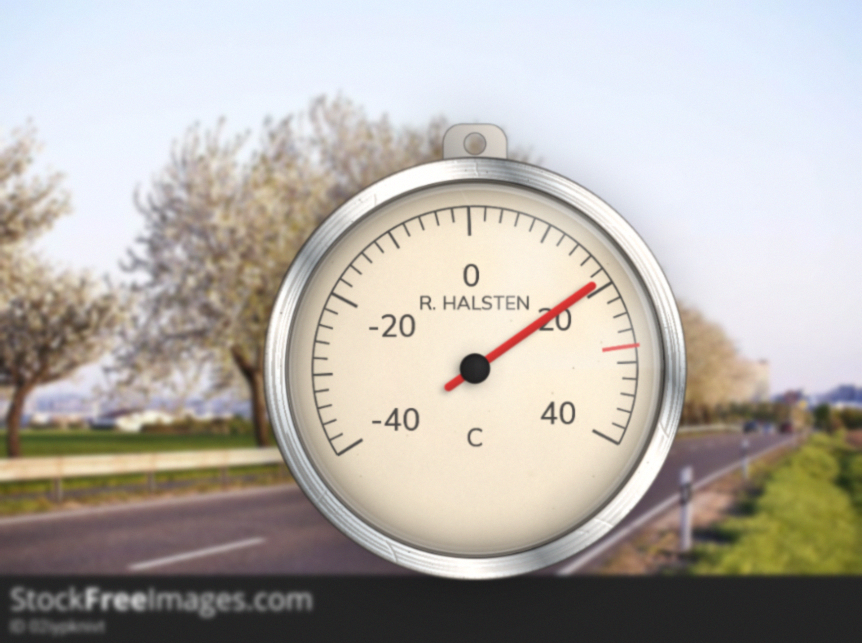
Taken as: 19 °C
